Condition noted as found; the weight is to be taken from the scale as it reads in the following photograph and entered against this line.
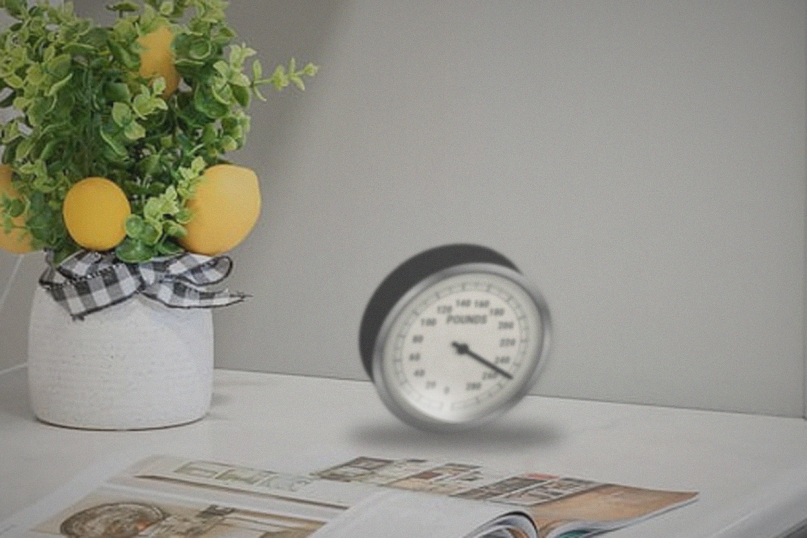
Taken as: 250 lb
